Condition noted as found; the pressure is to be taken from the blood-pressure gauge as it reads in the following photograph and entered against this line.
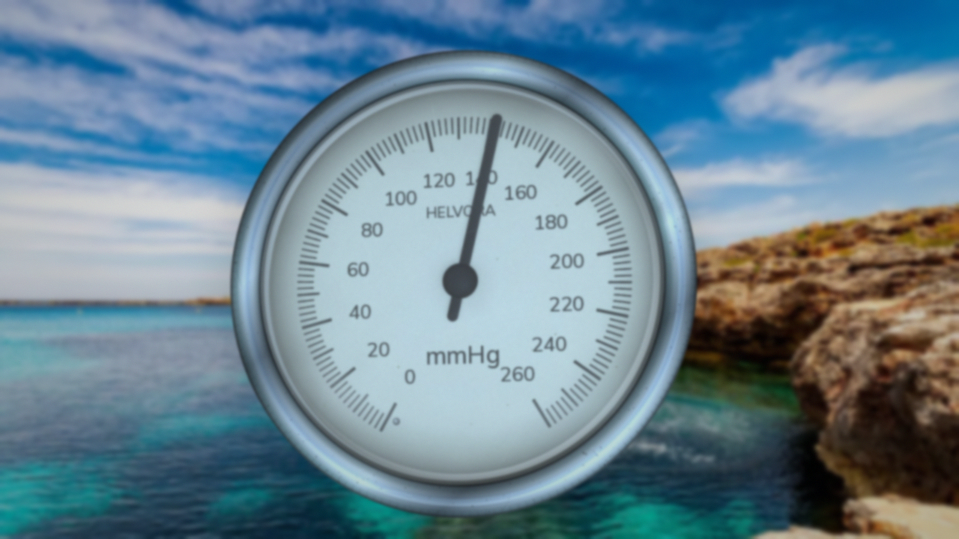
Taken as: 142 mmHg
